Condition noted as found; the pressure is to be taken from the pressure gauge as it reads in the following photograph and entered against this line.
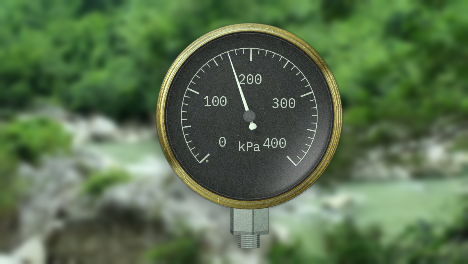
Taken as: 170 kPa
